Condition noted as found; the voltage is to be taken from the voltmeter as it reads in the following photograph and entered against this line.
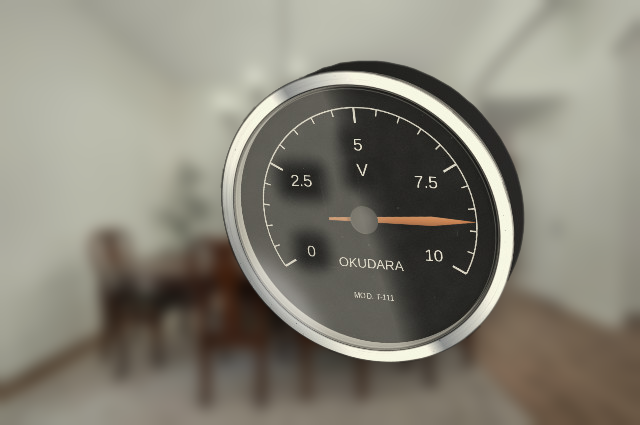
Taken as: 8.75 V
